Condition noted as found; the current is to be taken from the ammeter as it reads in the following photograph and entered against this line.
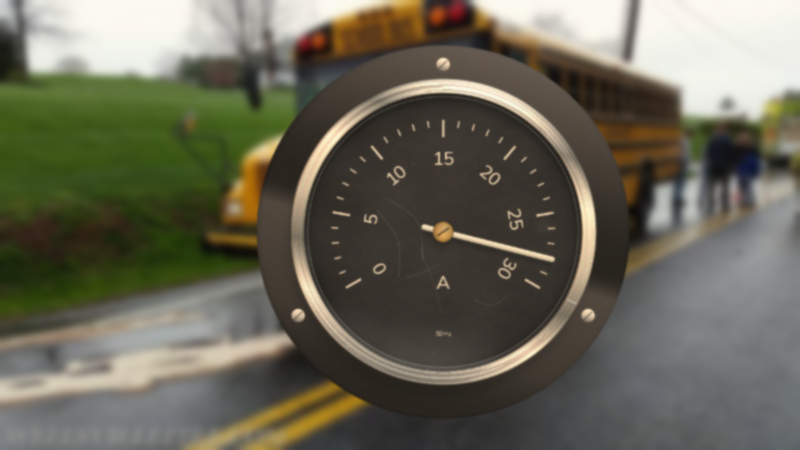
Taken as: 28 A
